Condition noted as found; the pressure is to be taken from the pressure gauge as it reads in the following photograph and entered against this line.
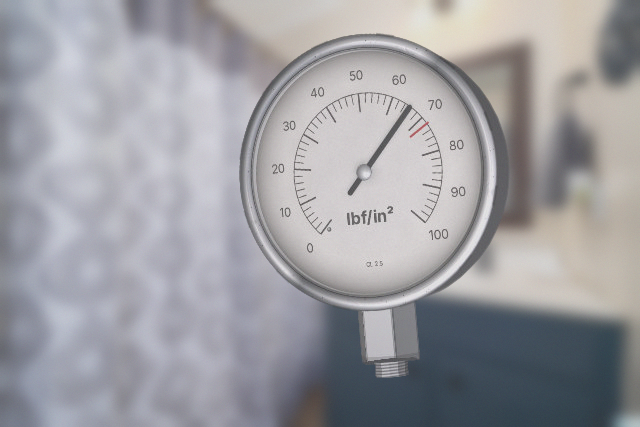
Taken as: 66 psi
